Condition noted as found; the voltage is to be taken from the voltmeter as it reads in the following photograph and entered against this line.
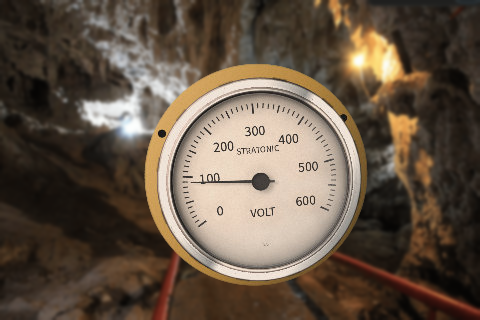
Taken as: 90 V
